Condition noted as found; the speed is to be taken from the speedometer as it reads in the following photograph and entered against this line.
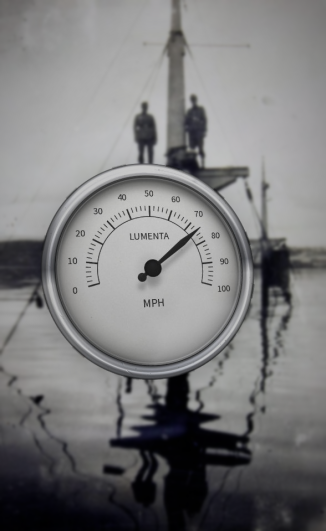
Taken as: 74 mph
